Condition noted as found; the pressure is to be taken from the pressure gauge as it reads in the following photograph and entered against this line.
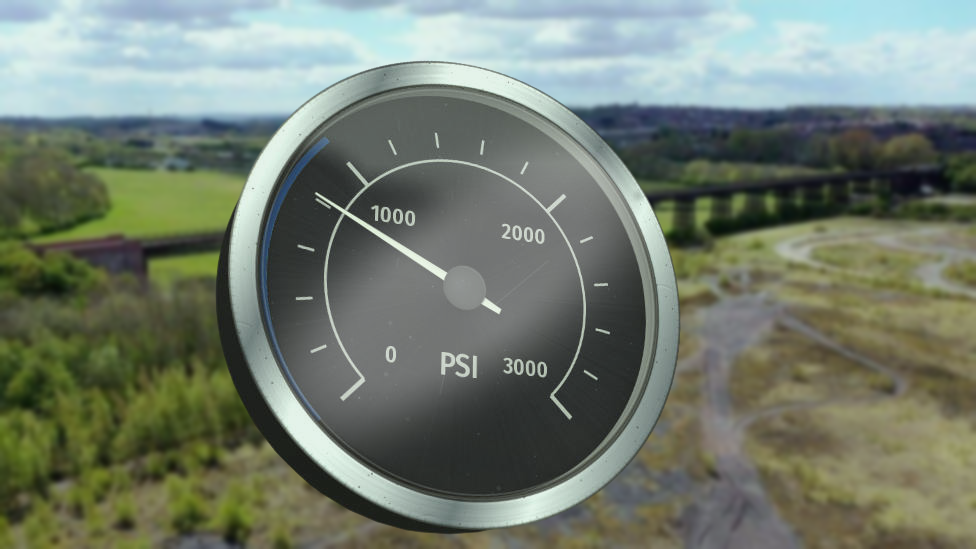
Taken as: 800 psi
